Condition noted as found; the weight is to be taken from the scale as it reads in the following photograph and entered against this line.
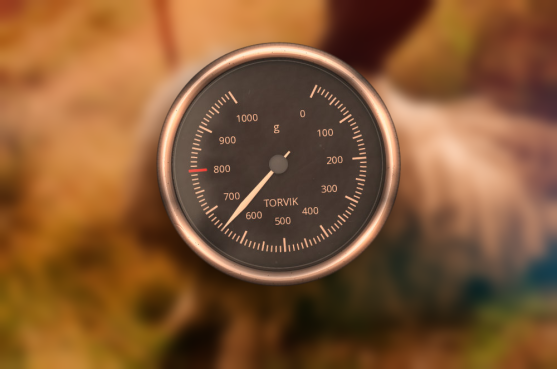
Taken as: 650 g
